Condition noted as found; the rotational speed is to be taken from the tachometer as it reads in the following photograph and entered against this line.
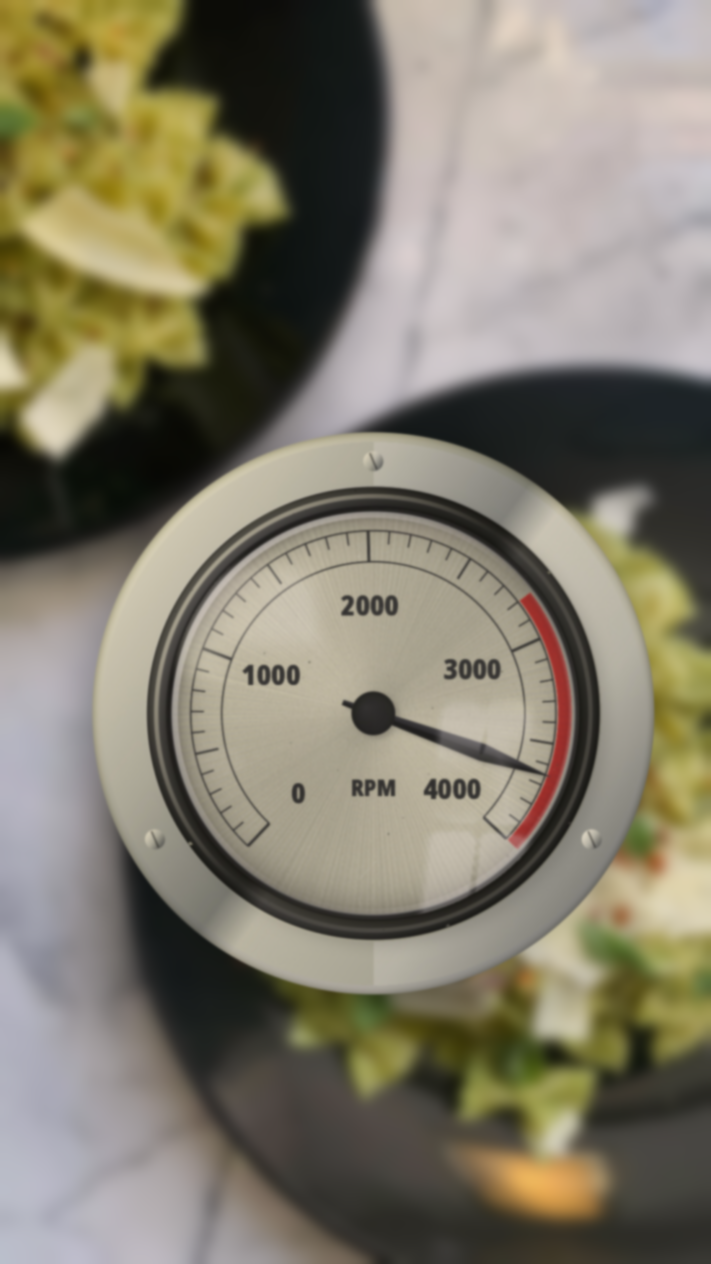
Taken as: 3650 rpm
